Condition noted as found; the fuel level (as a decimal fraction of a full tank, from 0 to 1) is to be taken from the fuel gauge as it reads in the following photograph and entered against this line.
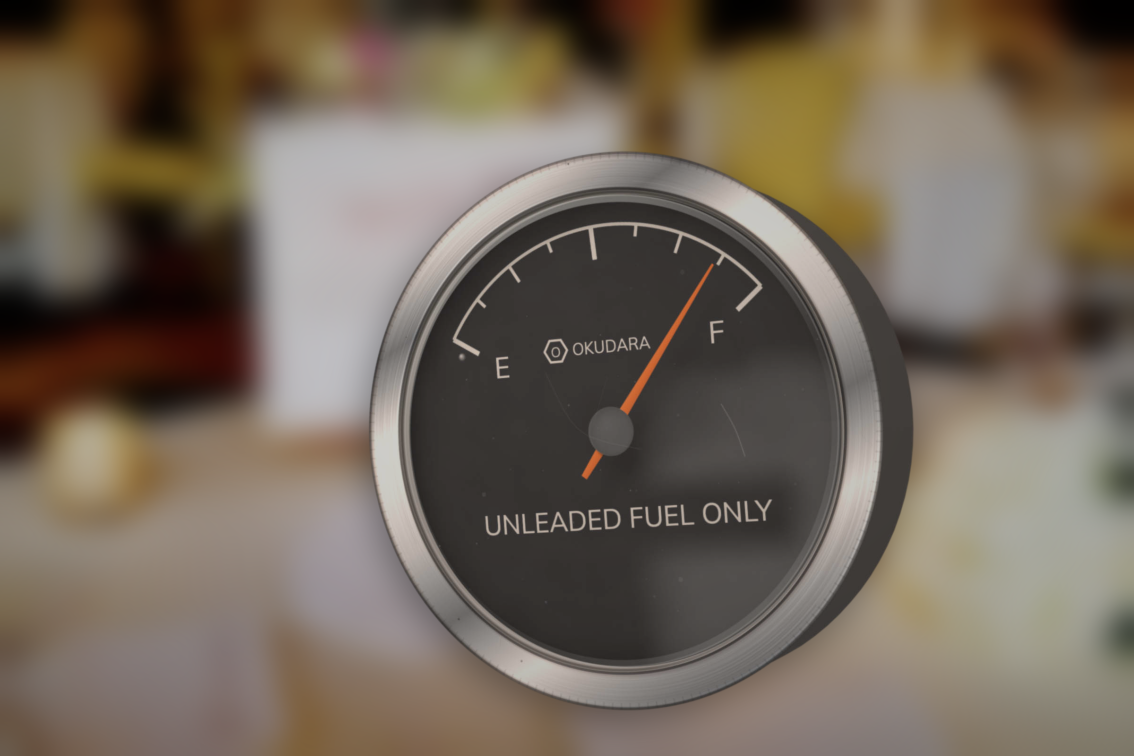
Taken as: 0.875
